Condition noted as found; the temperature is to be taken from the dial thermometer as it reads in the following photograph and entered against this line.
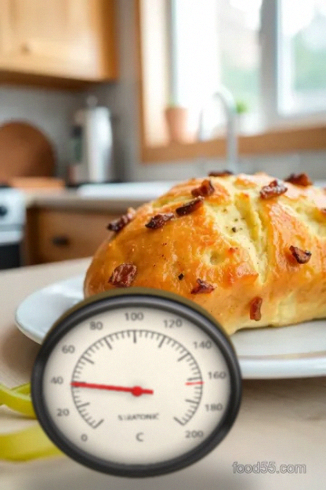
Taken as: 40 °C
